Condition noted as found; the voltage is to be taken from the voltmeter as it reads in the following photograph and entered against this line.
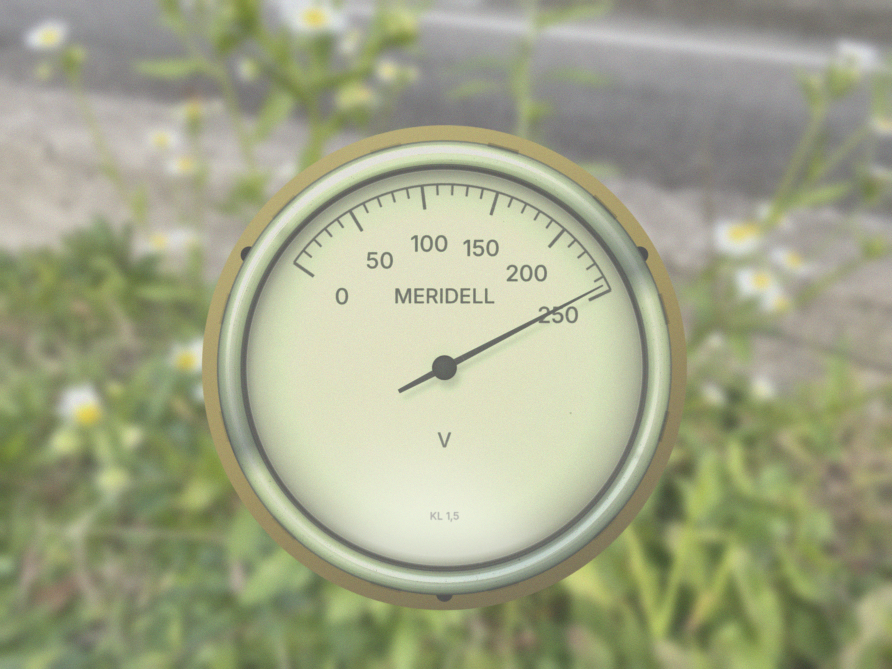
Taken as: 245 V
